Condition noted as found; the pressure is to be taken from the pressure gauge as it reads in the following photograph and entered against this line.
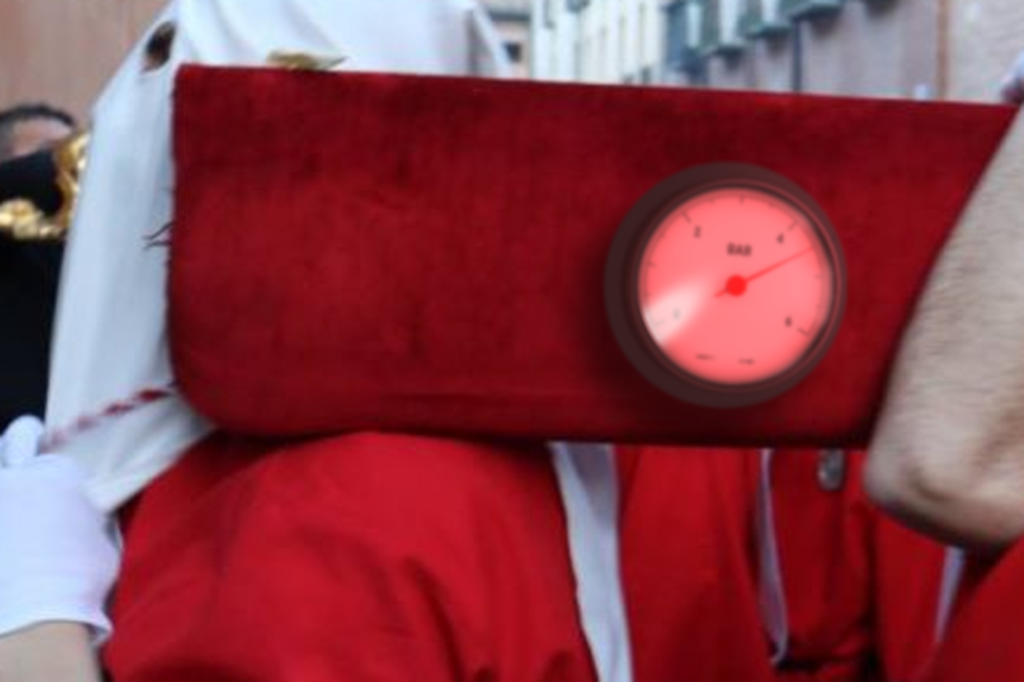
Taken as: 4.5 bar
